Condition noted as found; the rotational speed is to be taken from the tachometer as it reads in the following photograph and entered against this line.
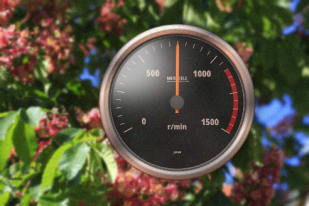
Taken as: 750 rpm
